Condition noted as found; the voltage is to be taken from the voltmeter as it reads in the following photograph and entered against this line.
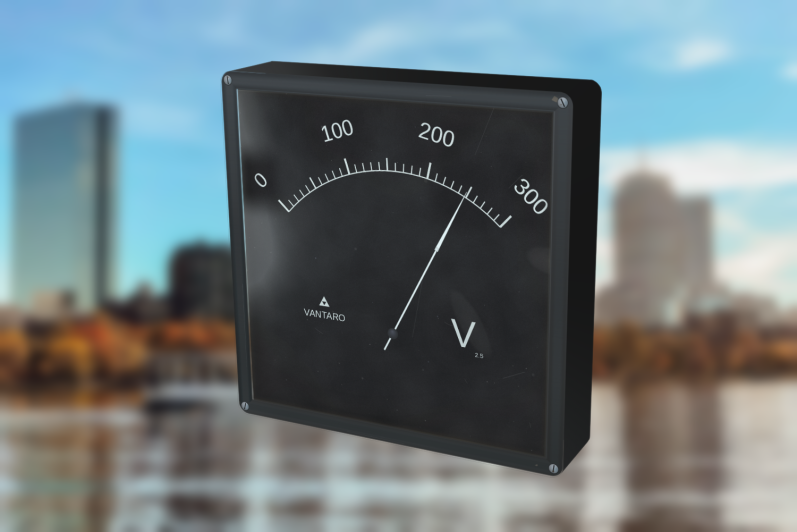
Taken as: 250 V
